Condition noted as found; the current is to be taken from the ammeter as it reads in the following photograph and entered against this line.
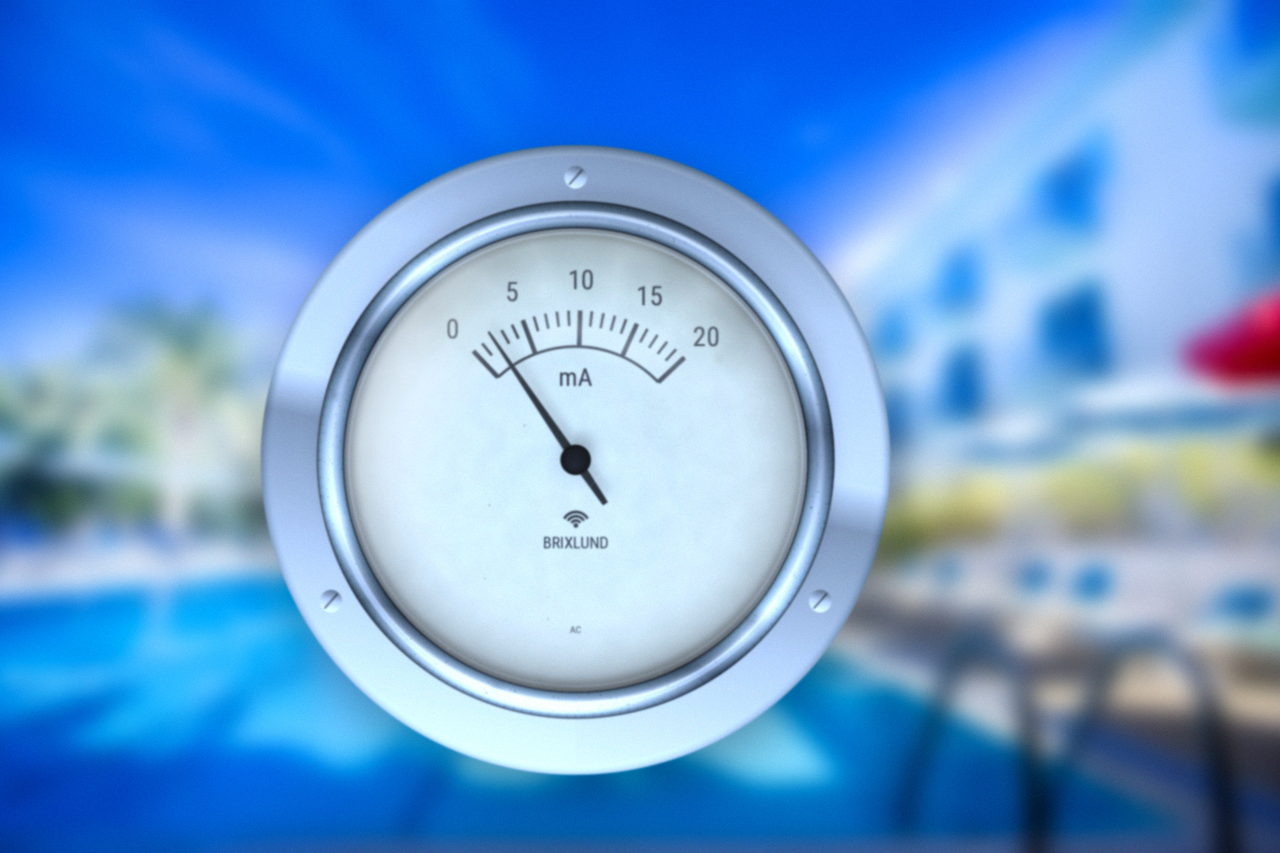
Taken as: 2 mA
